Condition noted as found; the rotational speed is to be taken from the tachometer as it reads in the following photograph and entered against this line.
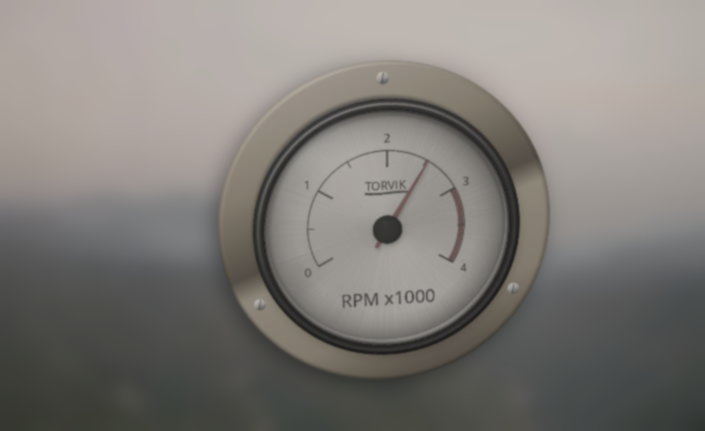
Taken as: 2500 rpm
